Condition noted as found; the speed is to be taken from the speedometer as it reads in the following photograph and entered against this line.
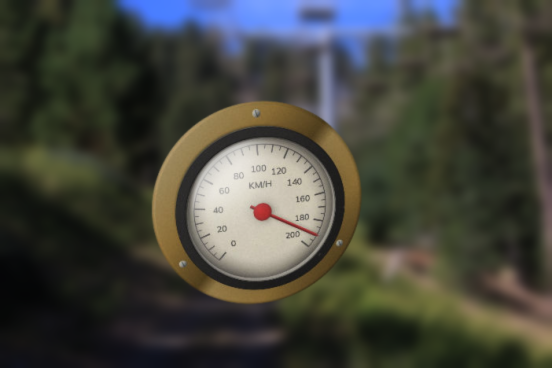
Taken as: 190 km/h
